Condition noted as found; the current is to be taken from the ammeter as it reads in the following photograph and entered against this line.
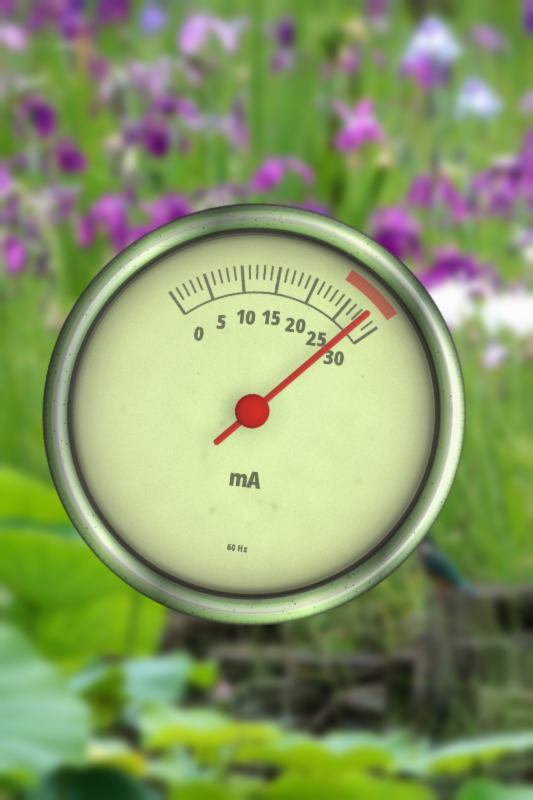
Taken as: 28 mA
